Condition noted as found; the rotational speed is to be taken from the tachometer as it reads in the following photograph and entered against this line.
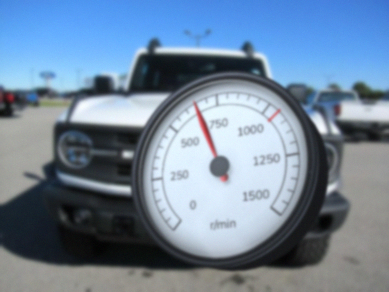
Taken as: 650 rpm
